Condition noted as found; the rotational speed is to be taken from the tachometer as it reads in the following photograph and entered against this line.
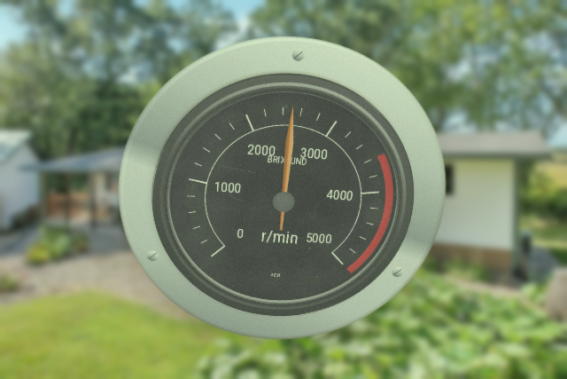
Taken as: 2500 rpm
